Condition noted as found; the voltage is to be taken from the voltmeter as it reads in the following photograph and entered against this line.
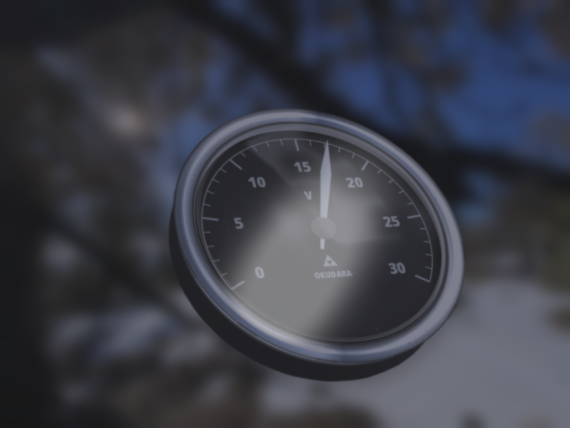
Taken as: 17 V
